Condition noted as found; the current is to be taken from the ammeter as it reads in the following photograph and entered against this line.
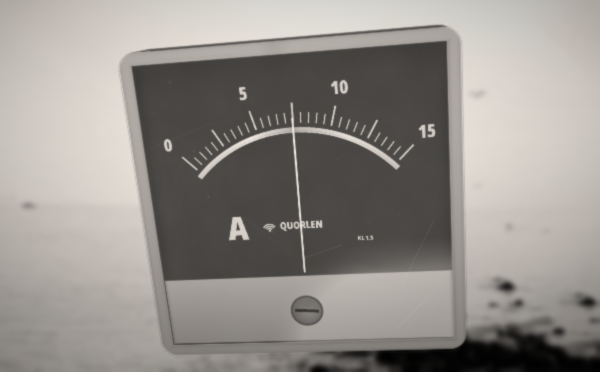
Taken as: 7.5 A
